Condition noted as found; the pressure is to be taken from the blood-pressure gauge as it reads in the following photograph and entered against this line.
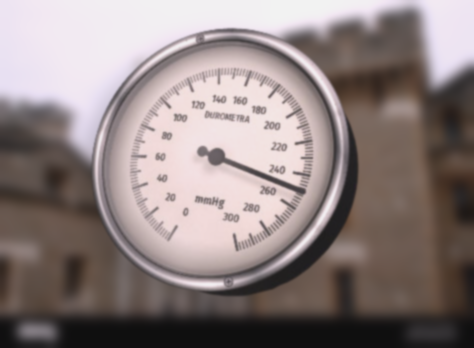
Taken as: 250 mmHg
